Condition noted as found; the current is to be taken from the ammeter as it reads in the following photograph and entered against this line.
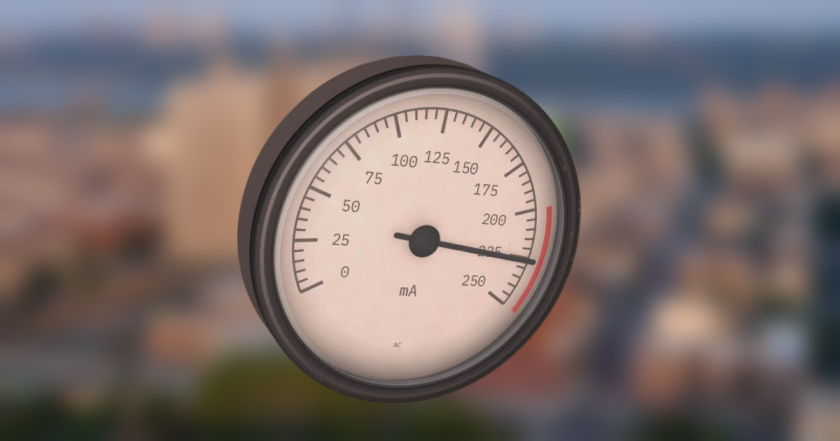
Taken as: 225 mA
